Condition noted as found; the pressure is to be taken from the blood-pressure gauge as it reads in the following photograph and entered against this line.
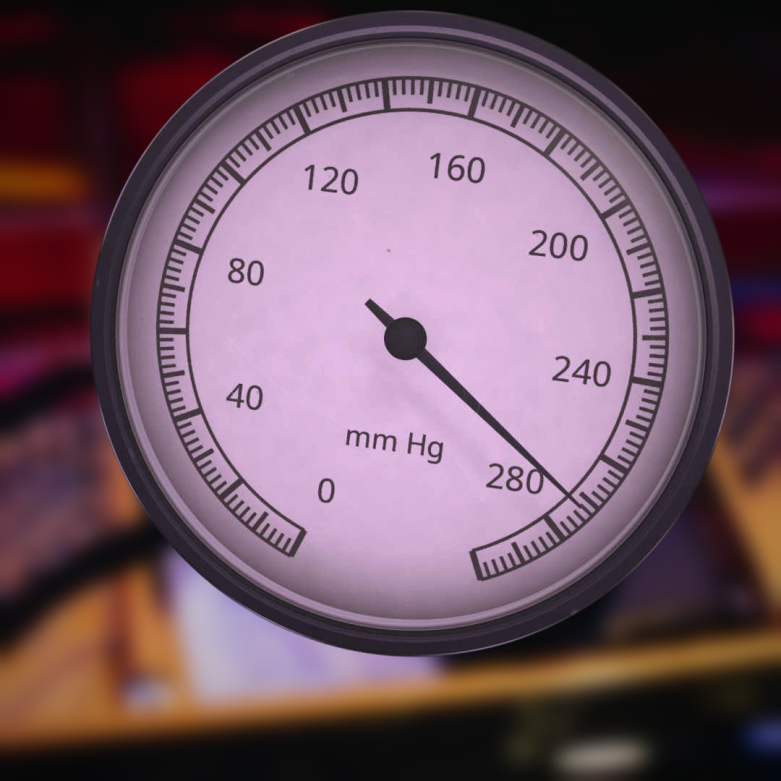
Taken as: 272 mmHg
